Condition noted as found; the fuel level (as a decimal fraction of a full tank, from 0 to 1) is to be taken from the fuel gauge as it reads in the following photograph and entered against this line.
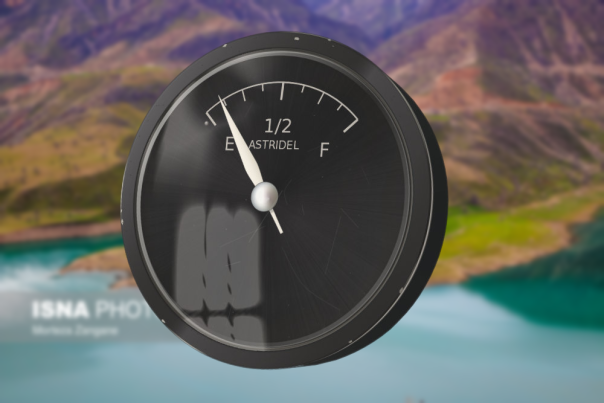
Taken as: 0.125
